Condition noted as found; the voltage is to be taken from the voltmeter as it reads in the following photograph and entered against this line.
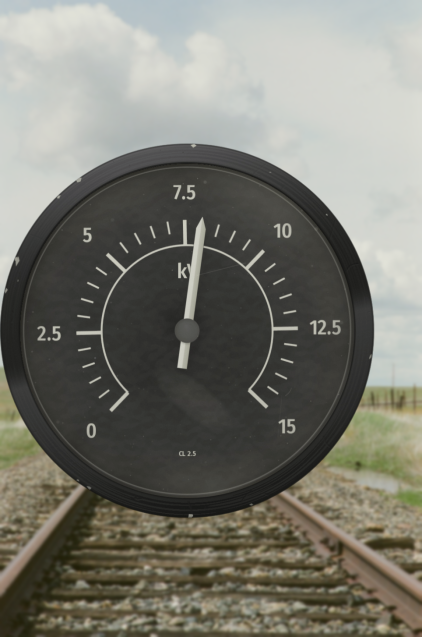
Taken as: 8 kV
